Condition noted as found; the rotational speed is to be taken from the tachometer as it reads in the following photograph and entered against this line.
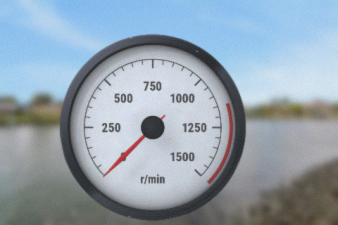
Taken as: 0 rpm
